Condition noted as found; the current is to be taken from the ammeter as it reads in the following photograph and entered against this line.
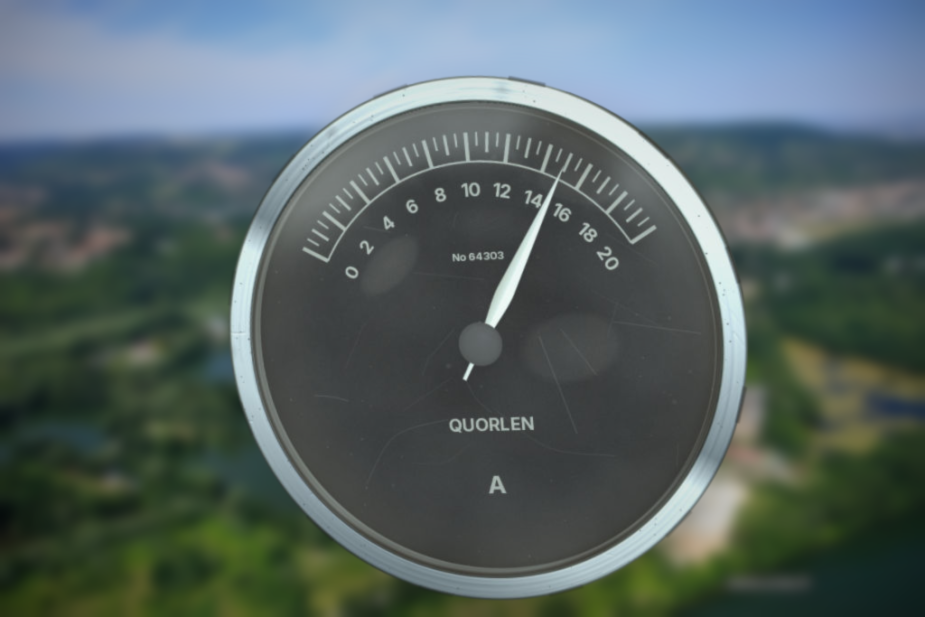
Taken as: 15 A
